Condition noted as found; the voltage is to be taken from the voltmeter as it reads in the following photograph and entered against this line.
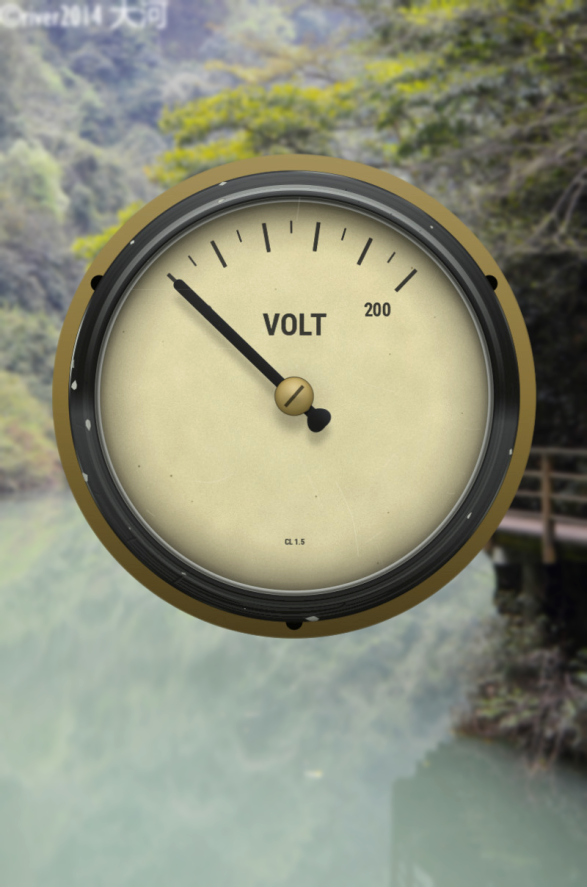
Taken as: 0 V
